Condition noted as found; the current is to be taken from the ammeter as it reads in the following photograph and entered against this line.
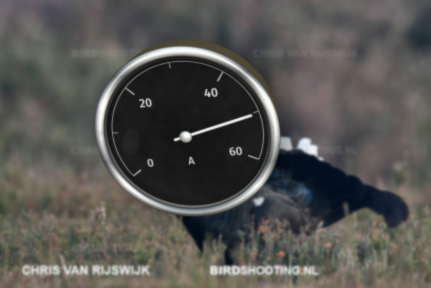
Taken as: 50 A
